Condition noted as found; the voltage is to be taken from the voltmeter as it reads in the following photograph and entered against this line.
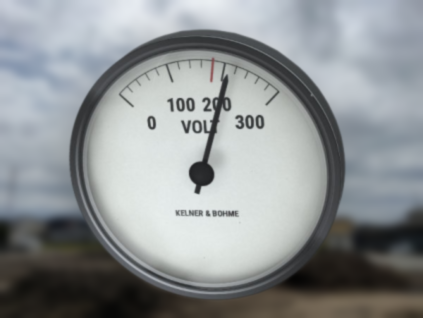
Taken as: 210 V
